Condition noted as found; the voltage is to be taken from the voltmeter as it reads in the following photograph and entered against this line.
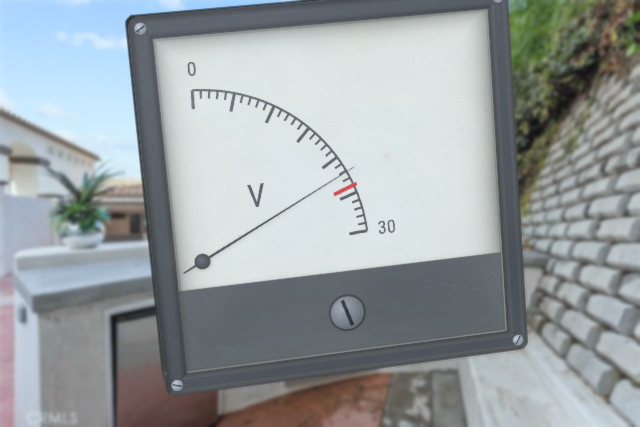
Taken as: 22 V
